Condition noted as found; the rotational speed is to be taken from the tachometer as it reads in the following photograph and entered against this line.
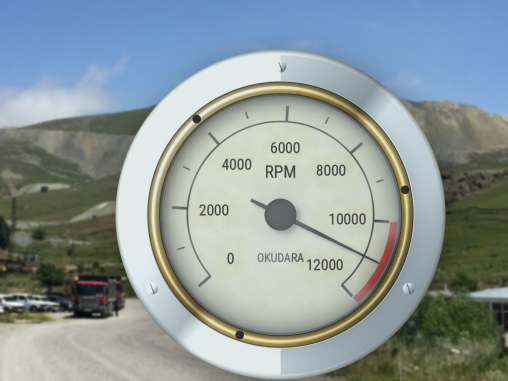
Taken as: 11000 rpm
